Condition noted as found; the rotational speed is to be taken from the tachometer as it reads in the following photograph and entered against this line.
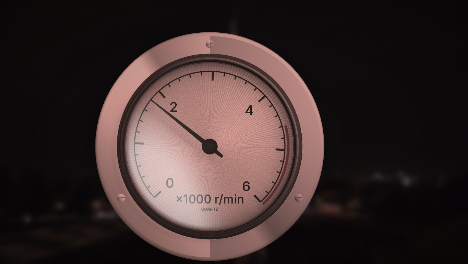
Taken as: 1800 rpm
